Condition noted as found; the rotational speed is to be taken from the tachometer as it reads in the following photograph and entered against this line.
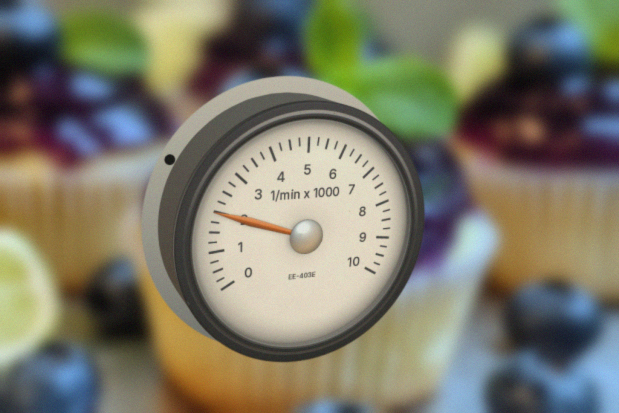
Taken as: 2000 rpm
